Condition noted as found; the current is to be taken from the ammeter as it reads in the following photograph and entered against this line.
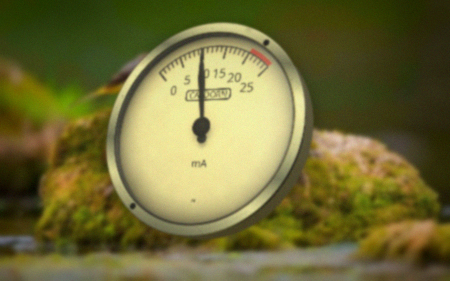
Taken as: 10 mA
